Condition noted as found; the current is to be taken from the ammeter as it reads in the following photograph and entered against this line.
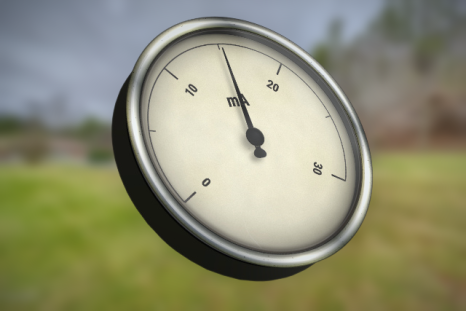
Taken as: 15 mA
